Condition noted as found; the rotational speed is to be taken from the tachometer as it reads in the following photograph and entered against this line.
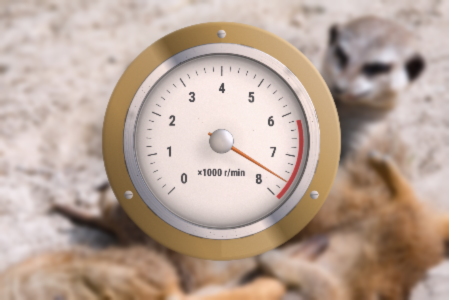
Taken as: 7600 rpm
